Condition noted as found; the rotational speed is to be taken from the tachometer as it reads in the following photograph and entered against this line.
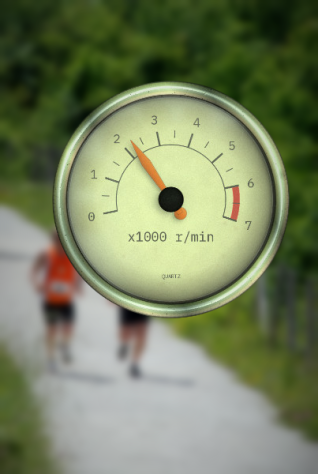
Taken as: 2250 rpm
